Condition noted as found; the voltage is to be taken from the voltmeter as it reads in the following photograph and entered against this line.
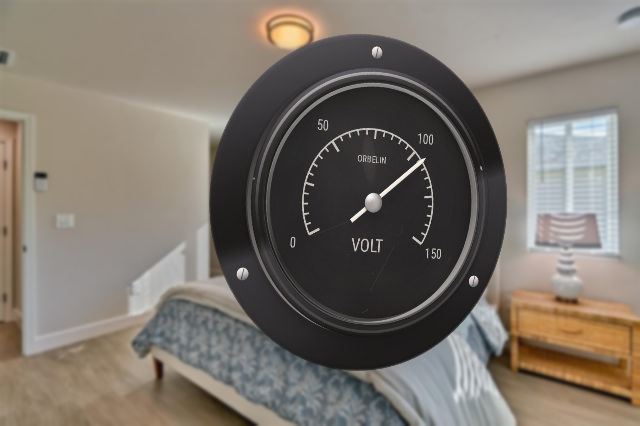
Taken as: 105 V
